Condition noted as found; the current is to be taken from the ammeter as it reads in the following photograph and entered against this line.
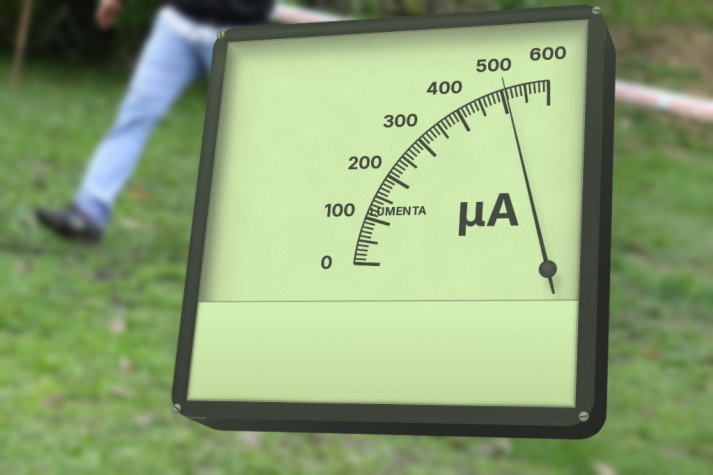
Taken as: 510 µA
